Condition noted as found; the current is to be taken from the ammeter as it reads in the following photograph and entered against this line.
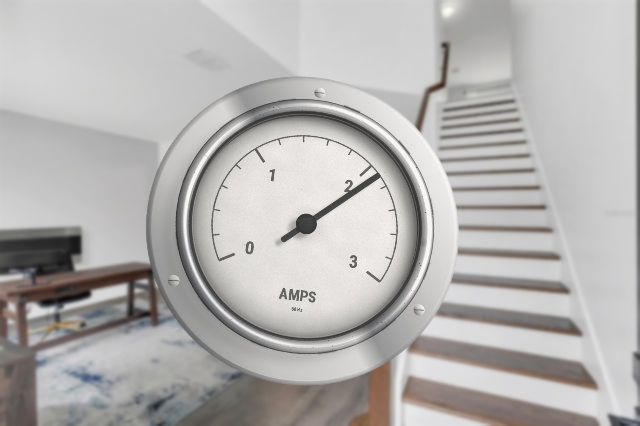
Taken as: 2.1 A
